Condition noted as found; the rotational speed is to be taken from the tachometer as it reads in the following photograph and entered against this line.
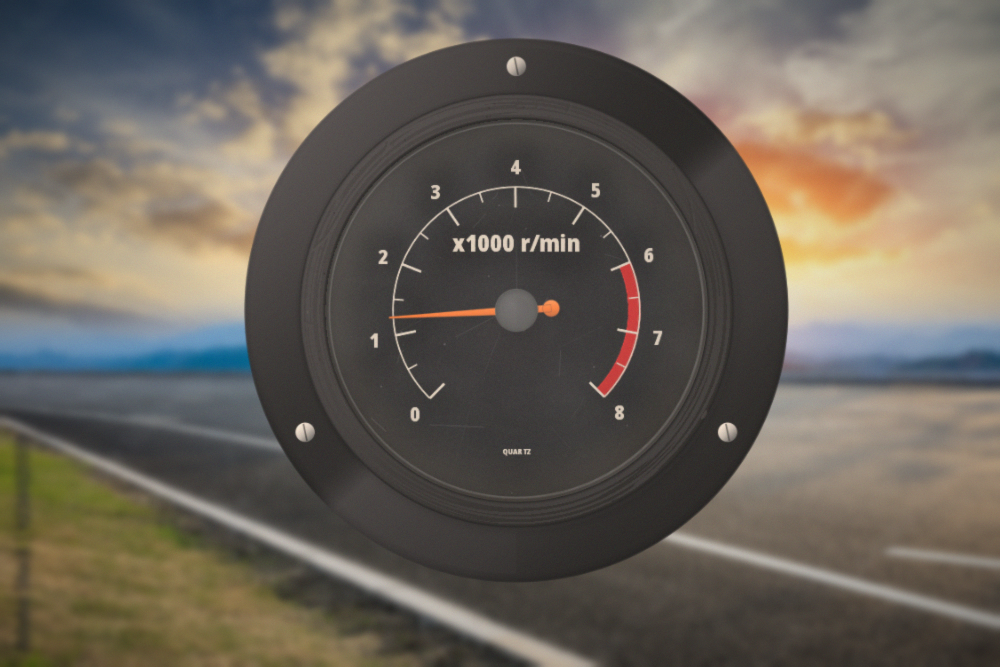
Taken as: 1250 rpm
